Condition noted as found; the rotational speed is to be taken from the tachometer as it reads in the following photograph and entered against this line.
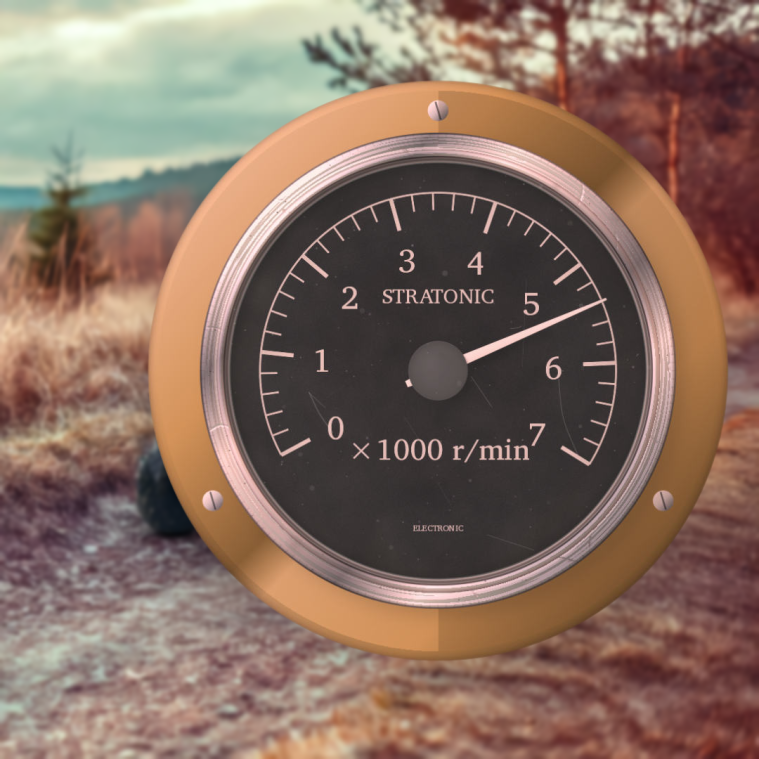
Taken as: 5400 rpm
